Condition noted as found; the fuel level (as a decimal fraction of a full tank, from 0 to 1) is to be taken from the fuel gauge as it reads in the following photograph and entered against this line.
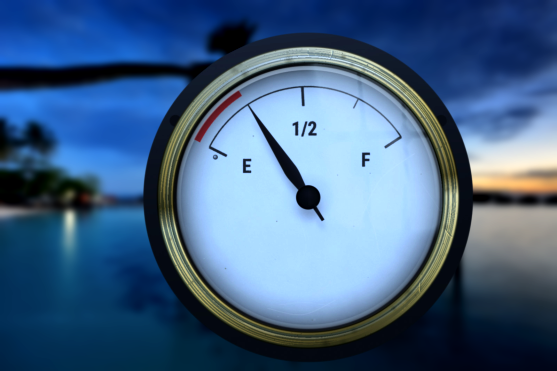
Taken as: 0.25
